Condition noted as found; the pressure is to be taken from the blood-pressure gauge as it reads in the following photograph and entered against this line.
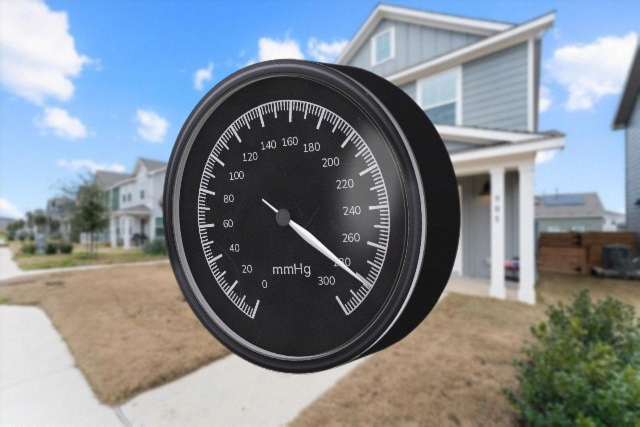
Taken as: 280 mmHg
